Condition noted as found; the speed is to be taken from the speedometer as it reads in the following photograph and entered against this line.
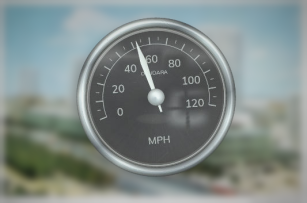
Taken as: 52.5 mph
